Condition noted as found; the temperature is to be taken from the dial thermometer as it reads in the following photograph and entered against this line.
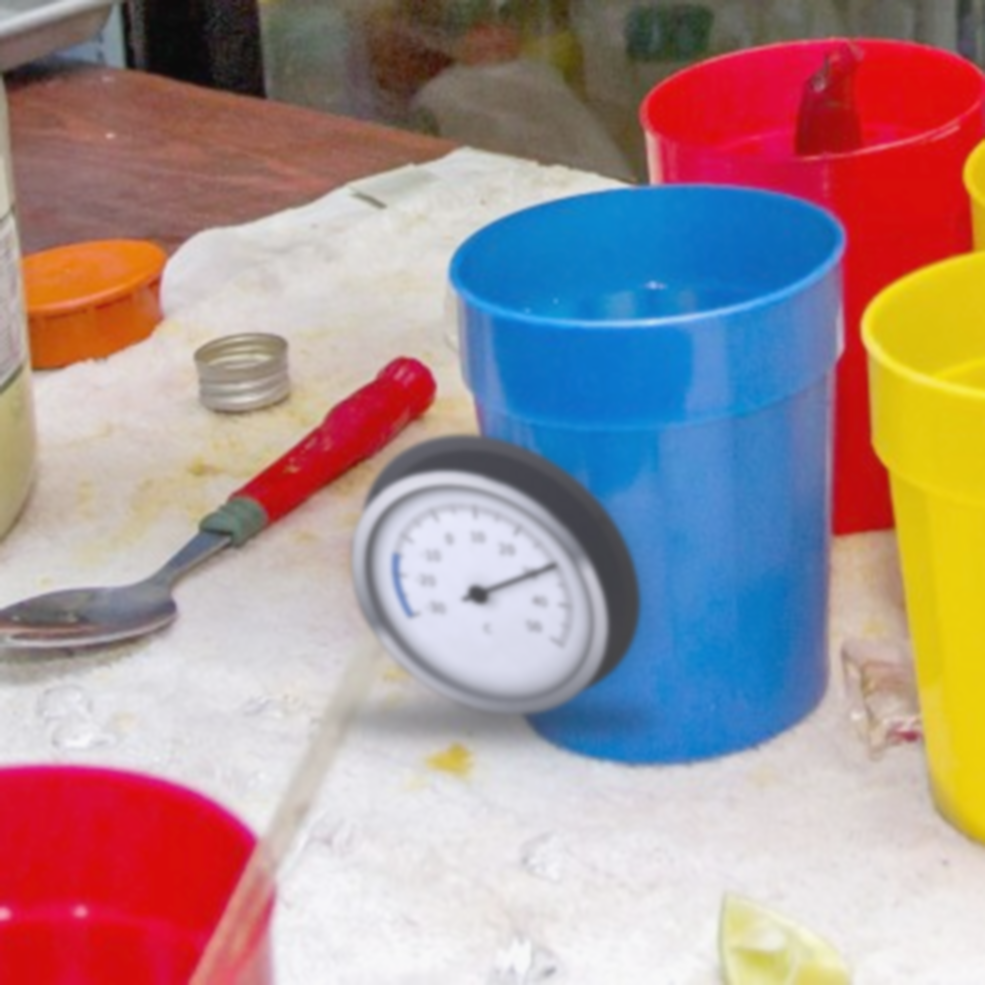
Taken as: 30 °C
